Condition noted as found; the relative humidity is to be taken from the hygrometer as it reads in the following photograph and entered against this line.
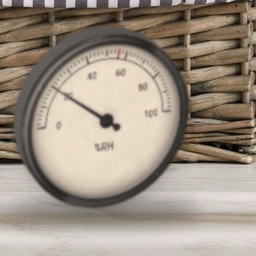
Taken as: 20 %
